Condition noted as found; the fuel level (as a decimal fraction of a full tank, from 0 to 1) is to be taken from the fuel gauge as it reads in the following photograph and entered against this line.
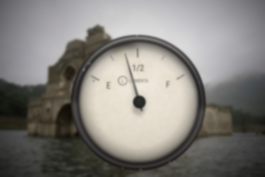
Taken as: 0.375
